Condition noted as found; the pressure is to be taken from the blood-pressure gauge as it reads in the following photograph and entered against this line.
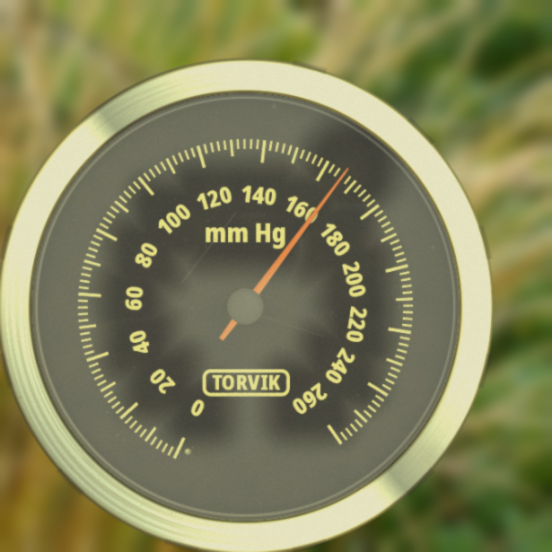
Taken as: 166 mmHg
